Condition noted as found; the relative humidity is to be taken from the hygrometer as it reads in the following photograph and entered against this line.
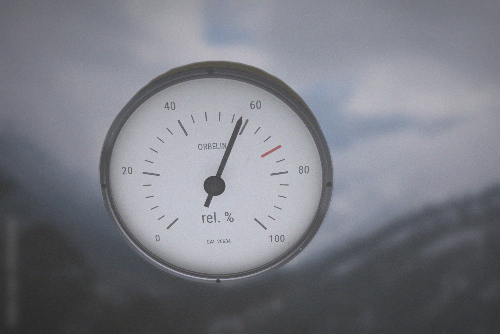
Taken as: 58 %
